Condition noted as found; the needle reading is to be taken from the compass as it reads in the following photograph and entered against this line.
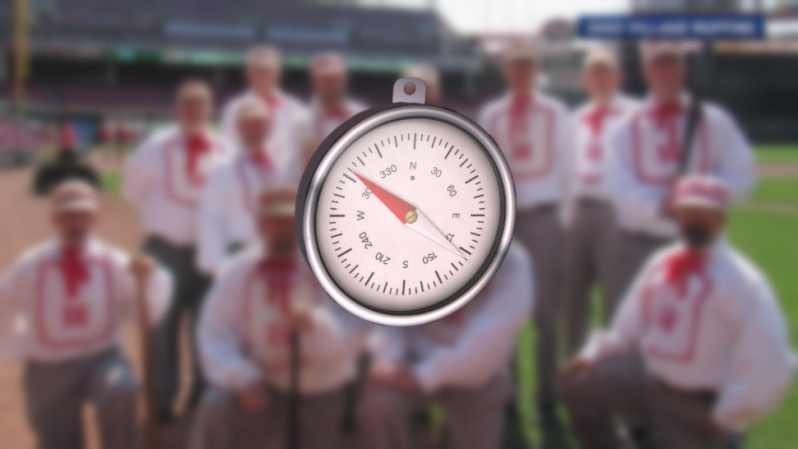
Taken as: 305 °
